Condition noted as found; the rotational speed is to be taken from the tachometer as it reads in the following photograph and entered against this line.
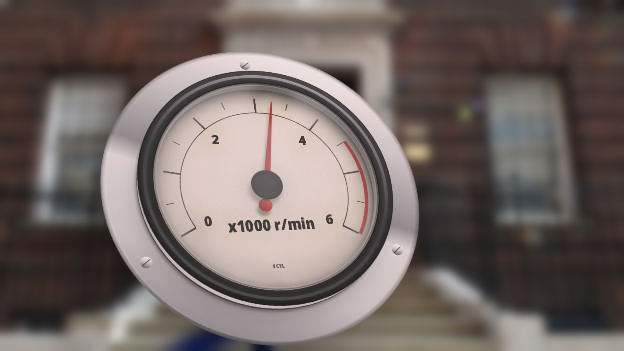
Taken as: 3250 rpm
